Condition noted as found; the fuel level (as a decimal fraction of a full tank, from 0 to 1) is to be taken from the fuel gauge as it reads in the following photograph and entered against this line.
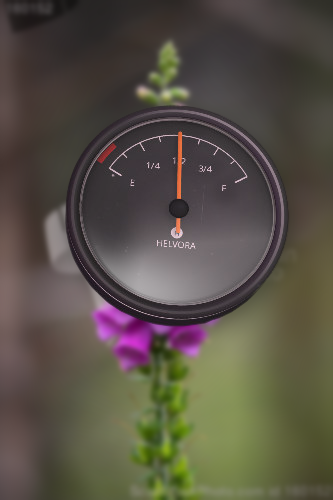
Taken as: 0.5
